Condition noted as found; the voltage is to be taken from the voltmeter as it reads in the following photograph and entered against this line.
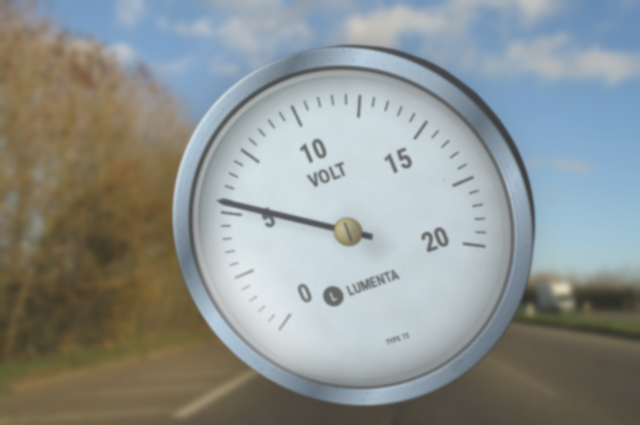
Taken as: 5.5 V
